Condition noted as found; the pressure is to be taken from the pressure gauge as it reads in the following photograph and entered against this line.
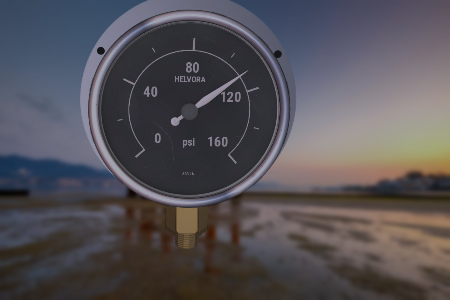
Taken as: 110 psi
